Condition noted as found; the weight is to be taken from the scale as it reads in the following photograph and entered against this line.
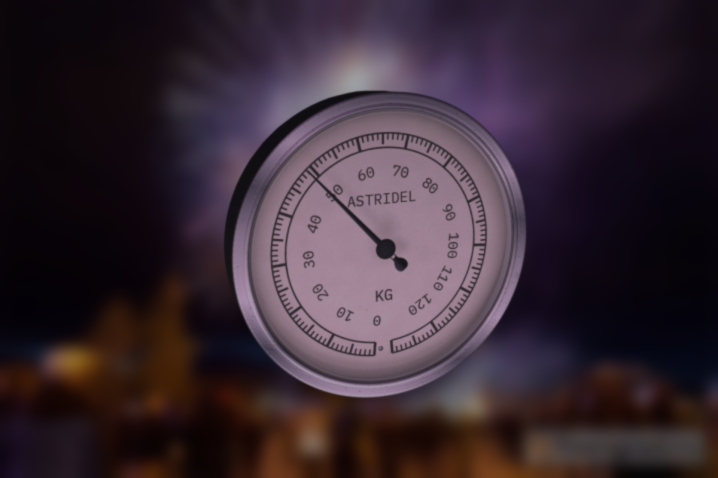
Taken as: 49 kg
